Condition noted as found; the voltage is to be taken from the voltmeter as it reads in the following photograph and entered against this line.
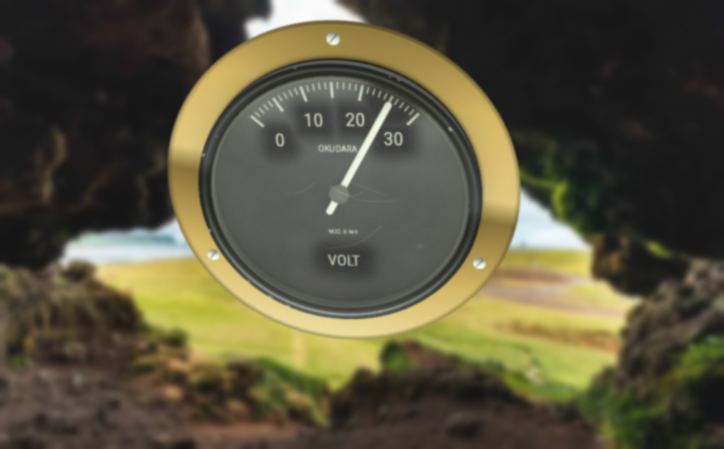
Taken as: 25 V
